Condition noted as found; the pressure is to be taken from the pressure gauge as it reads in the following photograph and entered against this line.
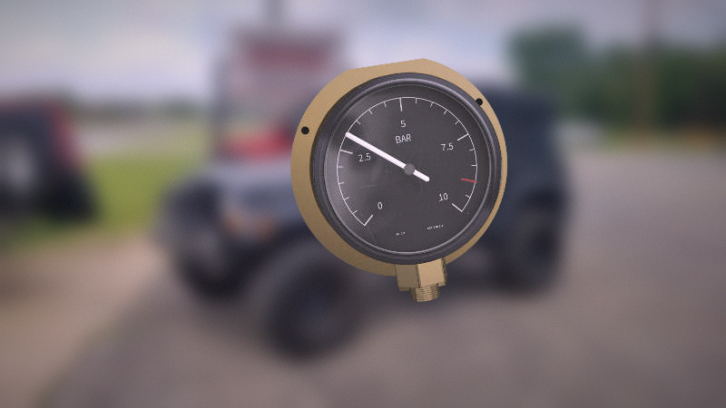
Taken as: 3 bar
